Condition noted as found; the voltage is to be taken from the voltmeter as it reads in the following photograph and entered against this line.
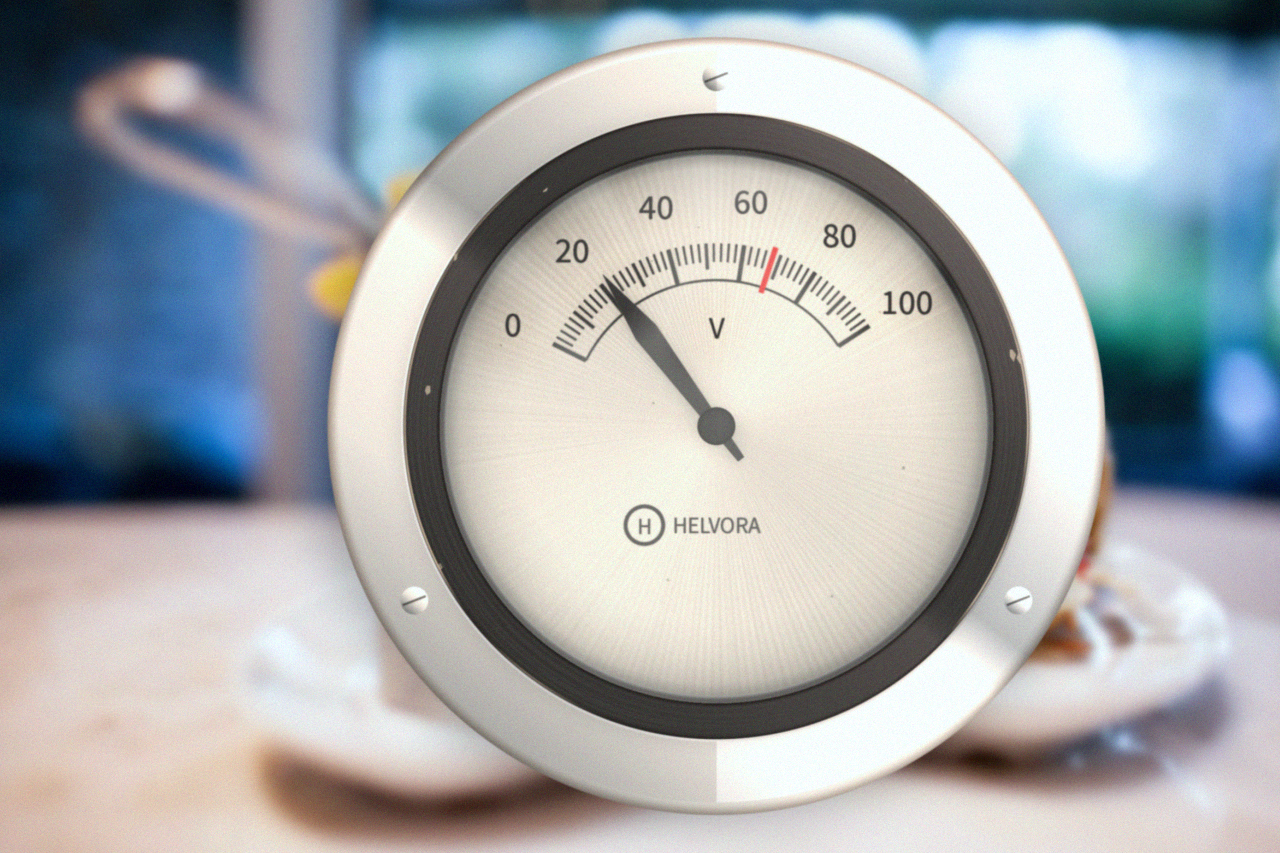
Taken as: 22 V
